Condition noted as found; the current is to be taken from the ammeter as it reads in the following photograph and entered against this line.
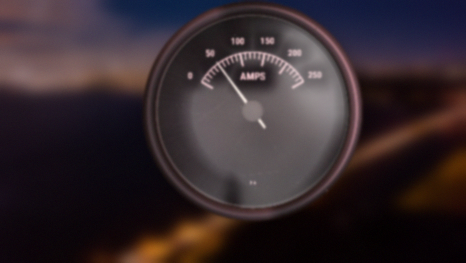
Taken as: 50 A
